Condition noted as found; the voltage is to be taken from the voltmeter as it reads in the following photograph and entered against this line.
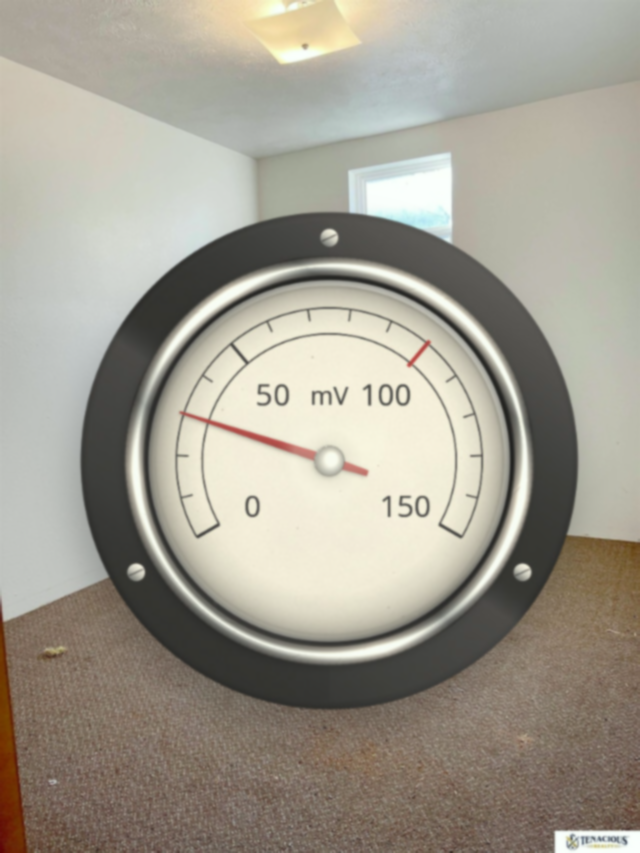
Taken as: 30 mV
